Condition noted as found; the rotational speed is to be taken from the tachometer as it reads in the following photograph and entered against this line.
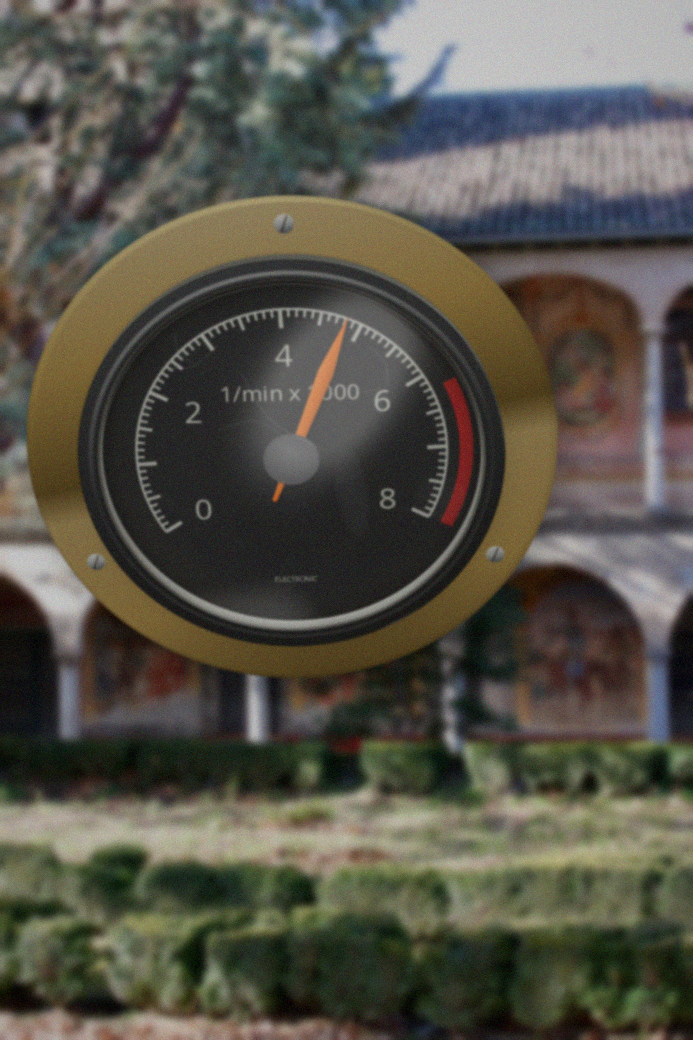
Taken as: 4800 rpm
